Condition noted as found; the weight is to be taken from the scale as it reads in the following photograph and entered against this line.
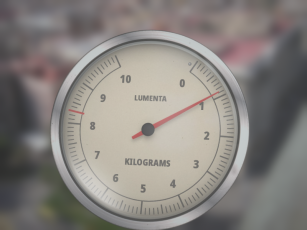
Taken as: 0.9 kg
